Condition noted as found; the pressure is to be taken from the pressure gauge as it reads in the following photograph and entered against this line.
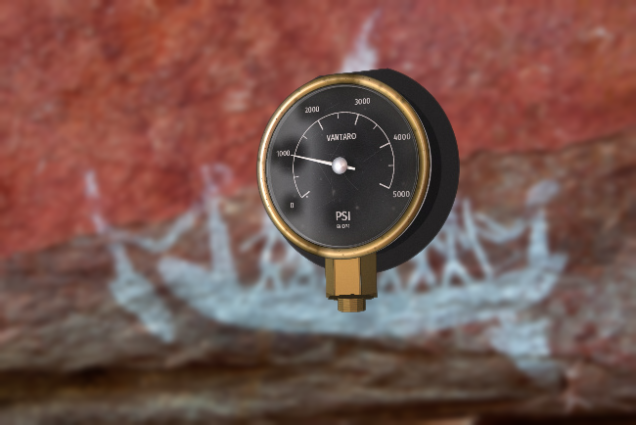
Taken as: 1000 psi
